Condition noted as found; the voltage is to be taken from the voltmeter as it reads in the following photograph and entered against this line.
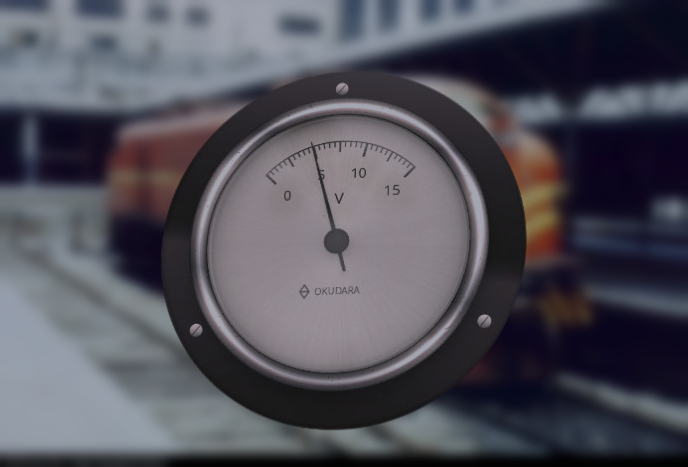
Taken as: 5 V
